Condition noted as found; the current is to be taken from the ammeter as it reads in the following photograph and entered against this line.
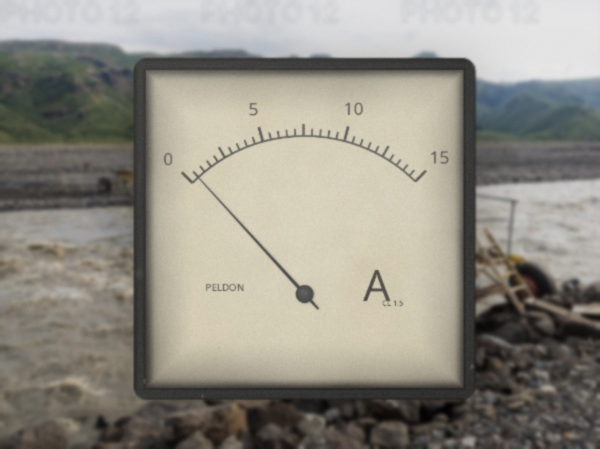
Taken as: 0.5 A
